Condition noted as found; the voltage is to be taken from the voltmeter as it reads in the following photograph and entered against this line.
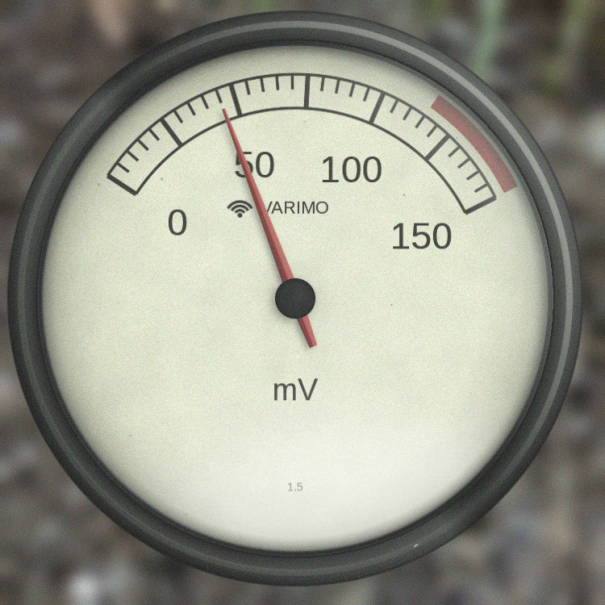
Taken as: 45 mV
